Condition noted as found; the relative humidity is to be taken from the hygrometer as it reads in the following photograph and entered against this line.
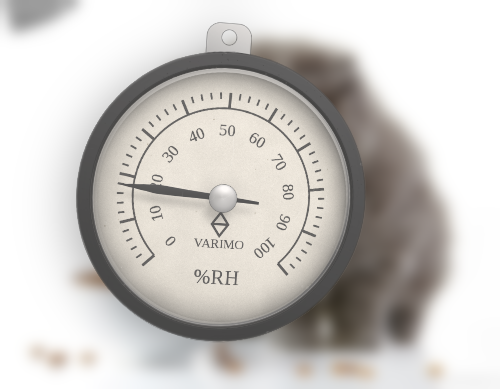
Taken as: 18 %
